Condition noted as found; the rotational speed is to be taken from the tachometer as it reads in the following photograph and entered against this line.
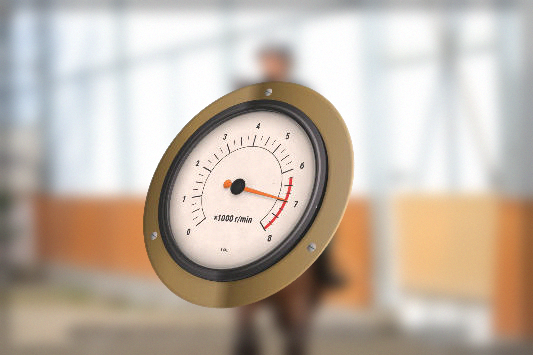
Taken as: 7000 rpm
